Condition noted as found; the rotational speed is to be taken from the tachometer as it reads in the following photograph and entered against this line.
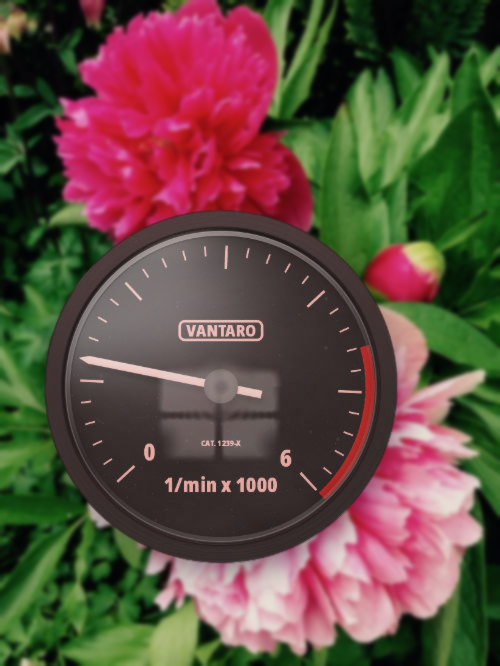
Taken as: 1200 rpm
